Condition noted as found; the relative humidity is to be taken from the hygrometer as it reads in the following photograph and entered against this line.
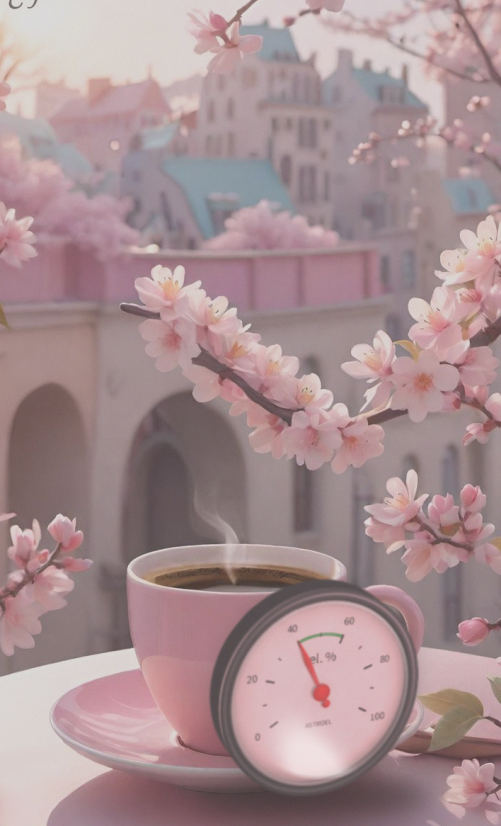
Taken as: 40 %
